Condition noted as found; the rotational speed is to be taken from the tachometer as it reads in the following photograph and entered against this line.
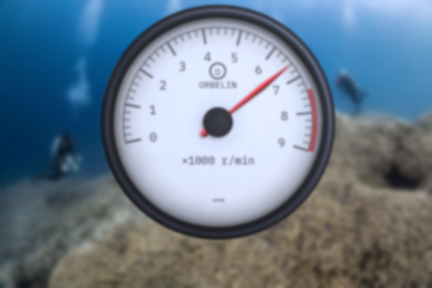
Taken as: 6600 rpm
